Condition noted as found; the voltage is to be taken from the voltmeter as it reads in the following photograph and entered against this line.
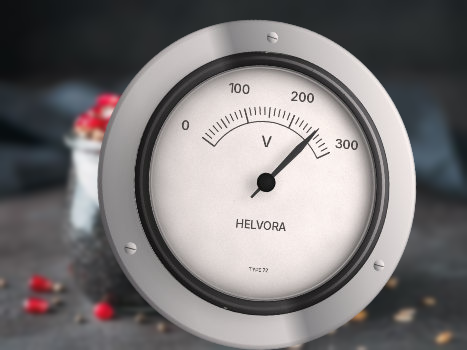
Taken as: 250 V
